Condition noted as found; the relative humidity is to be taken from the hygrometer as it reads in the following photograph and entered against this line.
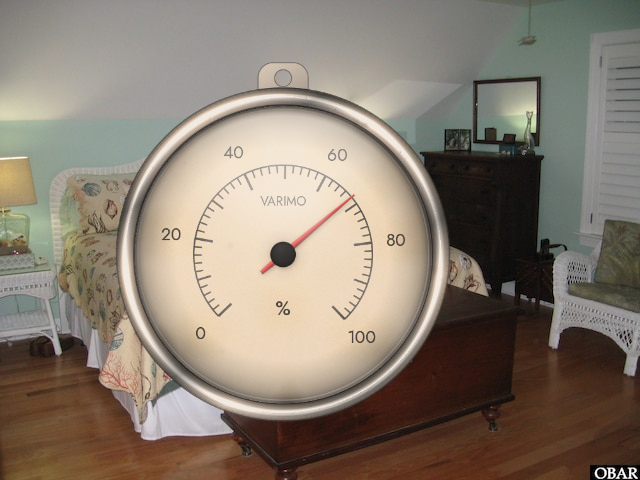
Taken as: 68 %
